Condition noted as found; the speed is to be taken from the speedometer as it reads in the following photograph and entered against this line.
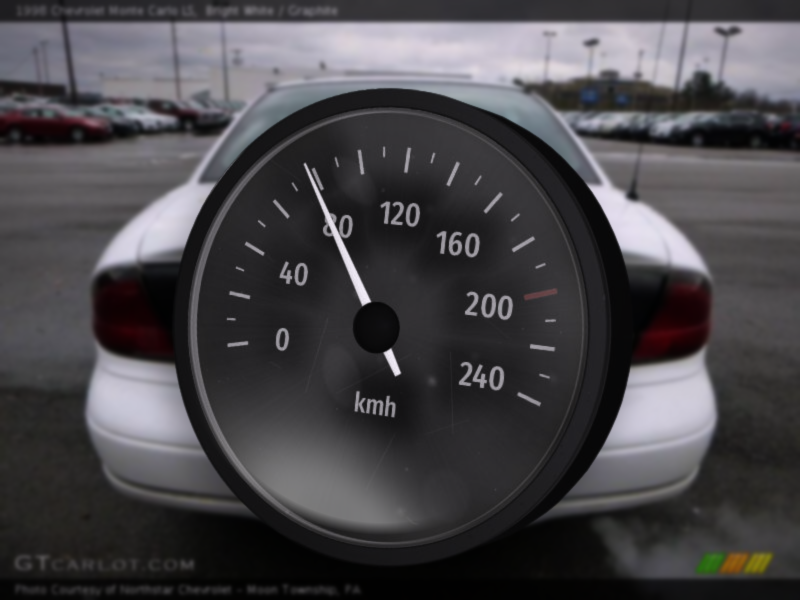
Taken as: 80 km/h
